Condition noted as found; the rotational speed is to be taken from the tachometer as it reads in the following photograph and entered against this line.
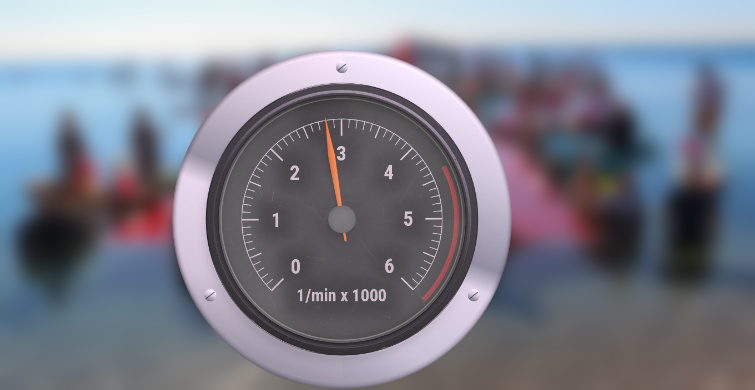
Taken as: 2800 rpm
